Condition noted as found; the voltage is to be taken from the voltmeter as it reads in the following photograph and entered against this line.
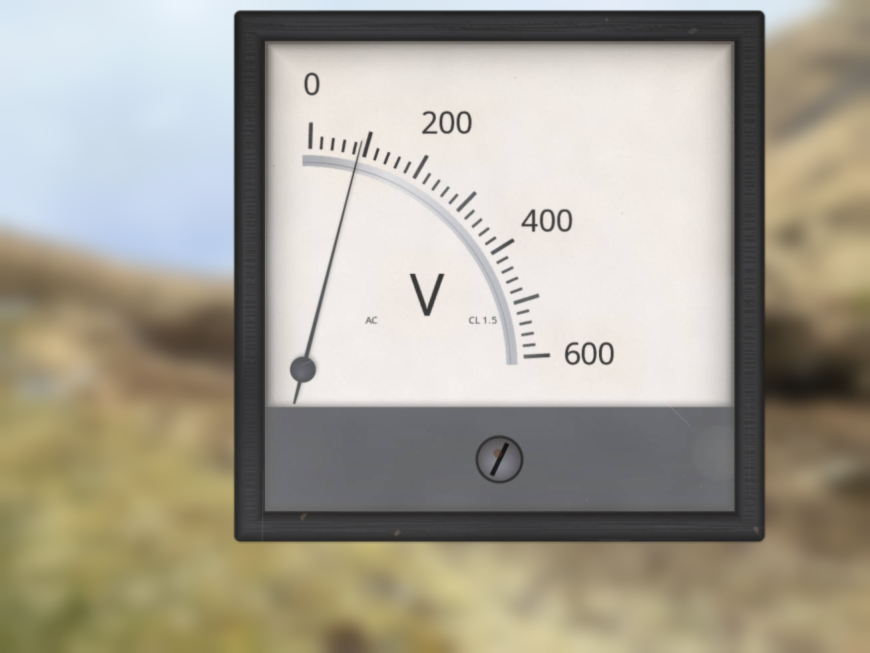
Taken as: 90 V
